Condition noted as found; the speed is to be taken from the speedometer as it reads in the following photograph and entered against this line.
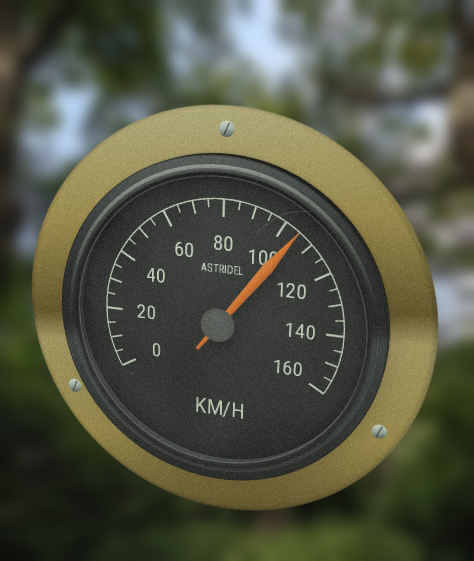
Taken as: 105 km/h
